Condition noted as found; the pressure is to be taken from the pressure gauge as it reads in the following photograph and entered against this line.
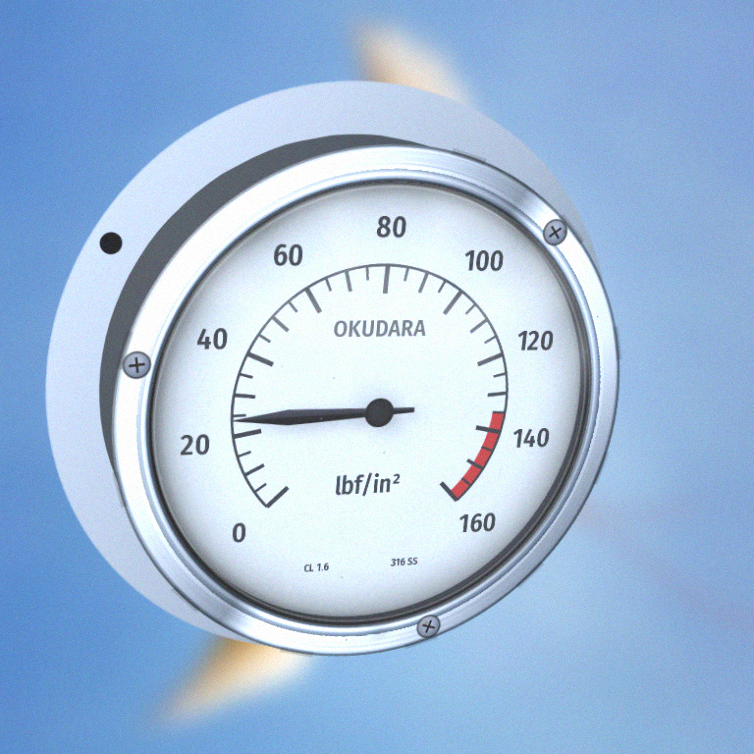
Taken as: 25 psi
